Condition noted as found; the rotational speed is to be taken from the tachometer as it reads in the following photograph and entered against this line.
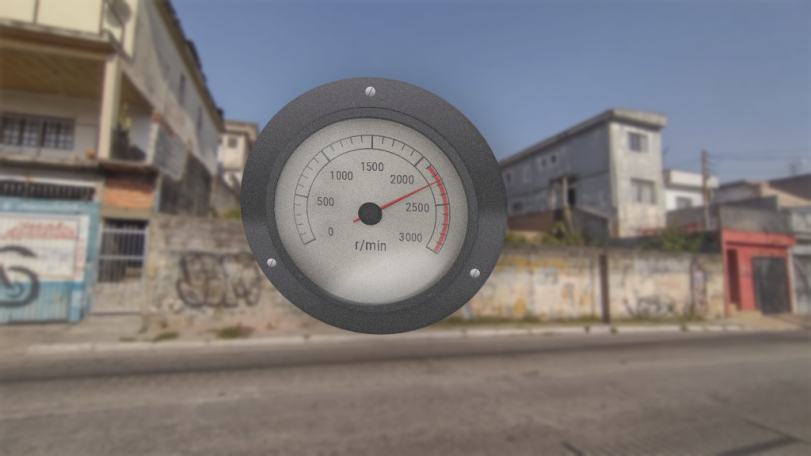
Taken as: 2250 rpm
